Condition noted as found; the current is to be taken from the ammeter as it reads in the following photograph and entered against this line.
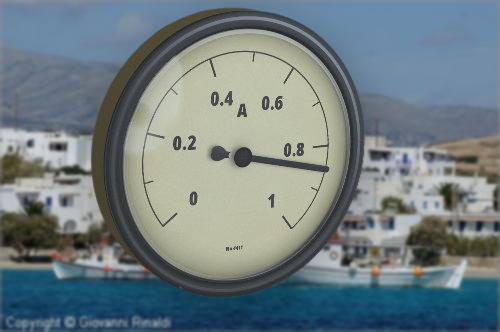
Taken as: 0.85 A
